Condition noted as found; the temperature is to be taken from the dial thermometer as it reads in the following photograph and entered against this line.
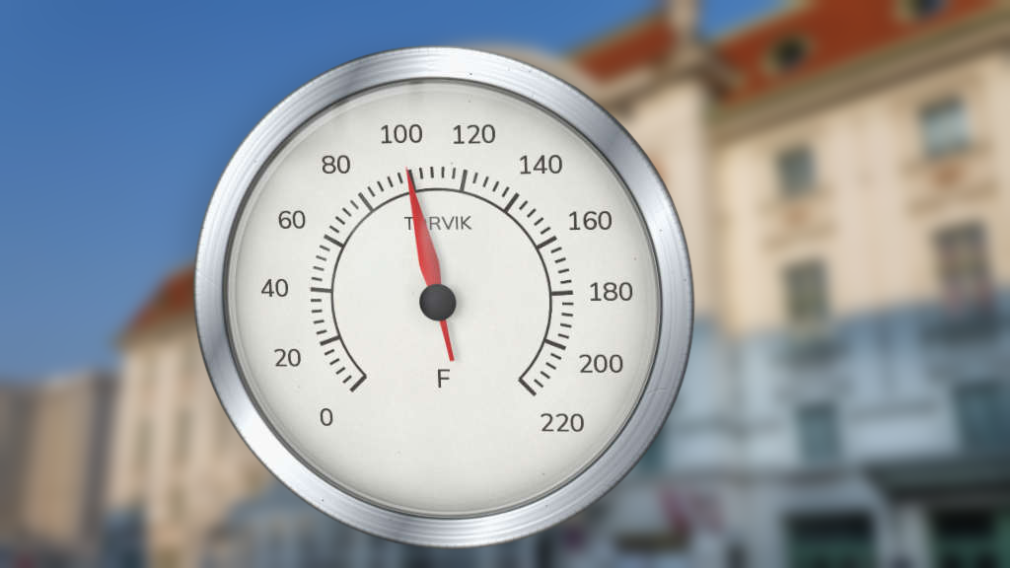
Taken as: 100 °F
